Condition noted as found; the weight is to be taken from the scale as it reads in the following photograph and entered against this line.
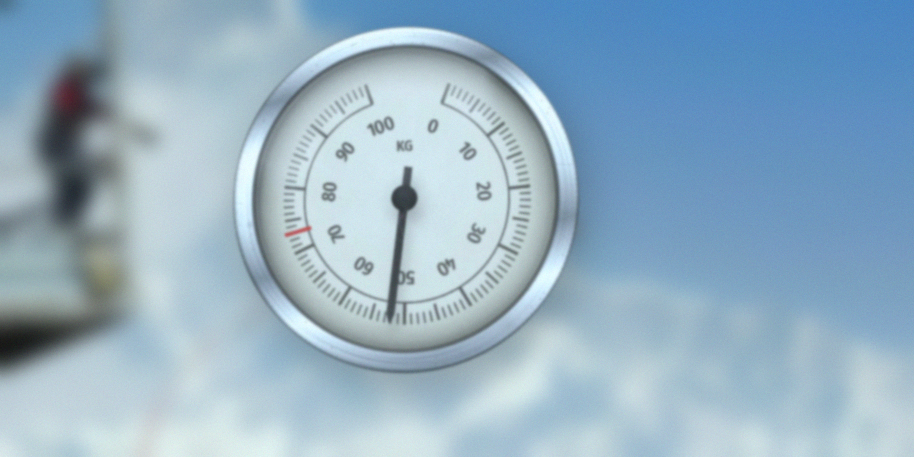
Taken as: 52 kg
